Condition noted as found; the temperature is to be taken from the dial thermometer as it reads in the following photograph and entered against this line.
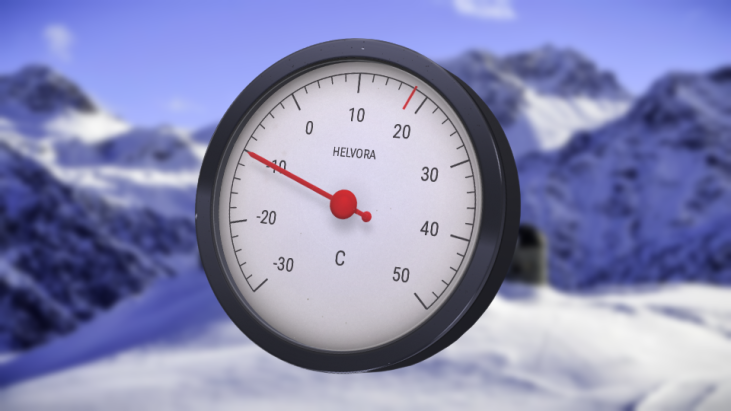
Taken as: -10 °C
